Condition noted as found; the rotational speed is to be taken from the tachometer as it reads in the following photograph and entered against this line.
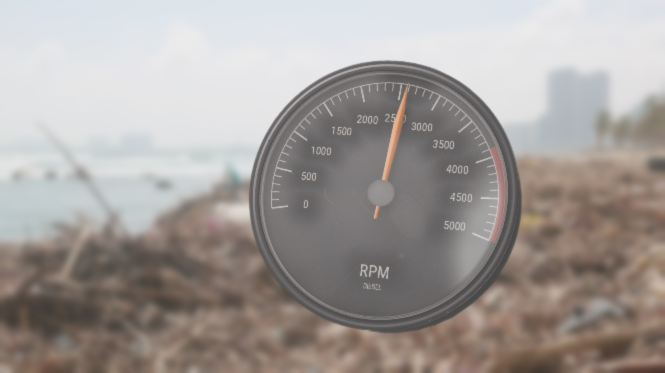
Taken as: 2600 rpm
